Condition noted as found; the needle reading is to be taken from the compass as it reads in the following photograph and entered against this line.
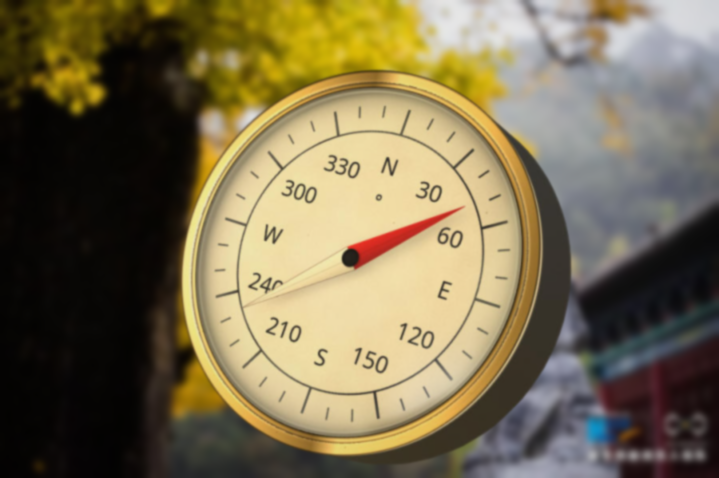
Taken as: 50 °
